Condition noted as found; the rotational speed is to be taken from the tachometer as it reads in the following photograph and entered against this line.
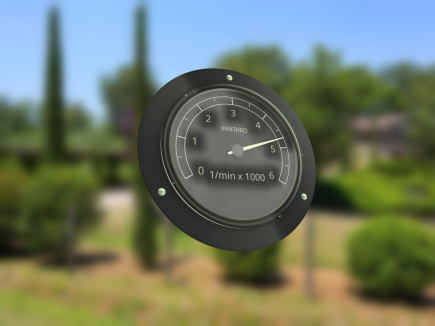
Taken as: 4750 rpm
